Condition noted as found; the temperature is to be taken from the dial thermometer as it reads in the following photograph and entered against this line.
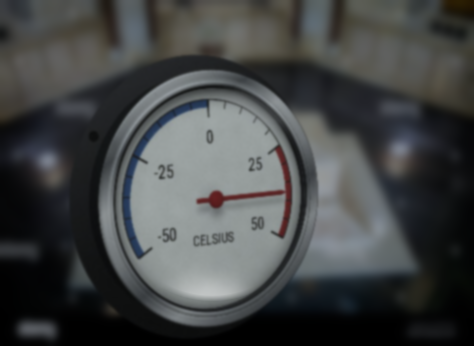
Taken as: 37.5 °C
